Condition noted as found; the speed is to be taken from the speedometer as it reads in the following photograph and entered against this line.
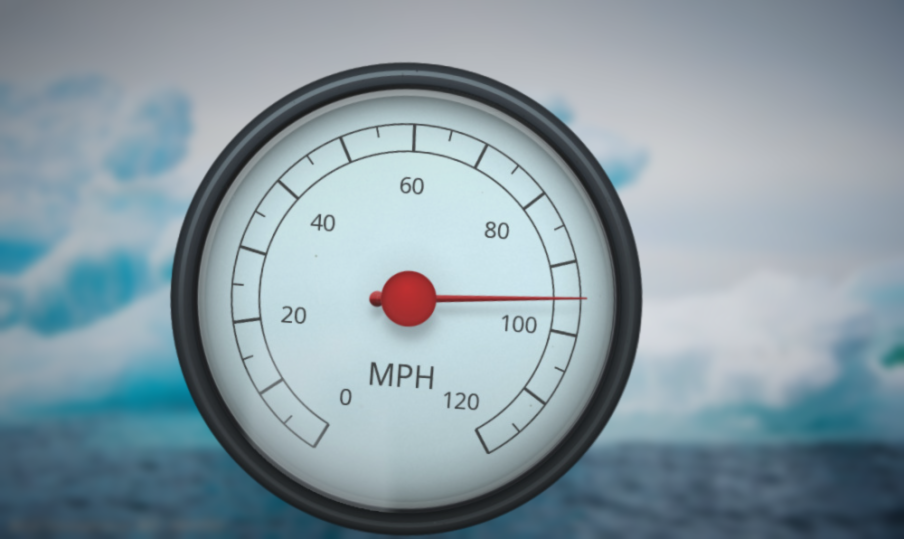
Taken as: 95 mph
